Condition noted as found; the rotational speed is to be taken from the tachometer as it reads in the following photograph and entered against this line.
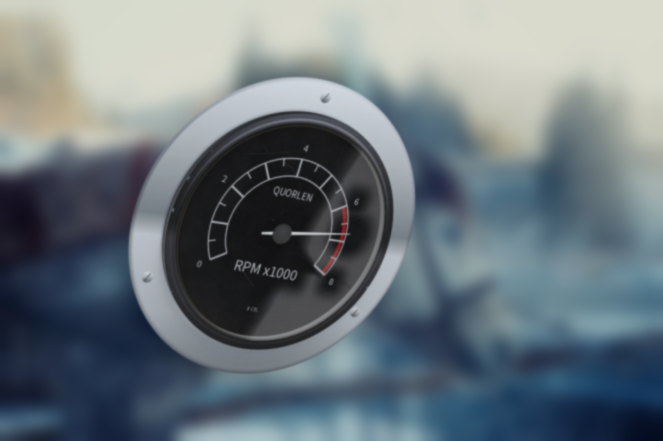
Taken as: 6750 rpm
